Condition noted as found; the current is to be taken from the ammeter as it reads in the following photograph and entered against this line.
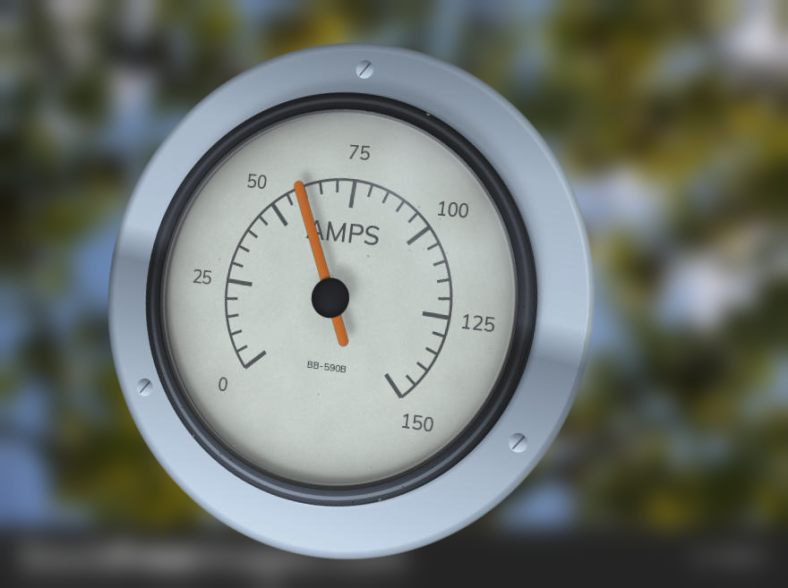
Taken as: 60 A
